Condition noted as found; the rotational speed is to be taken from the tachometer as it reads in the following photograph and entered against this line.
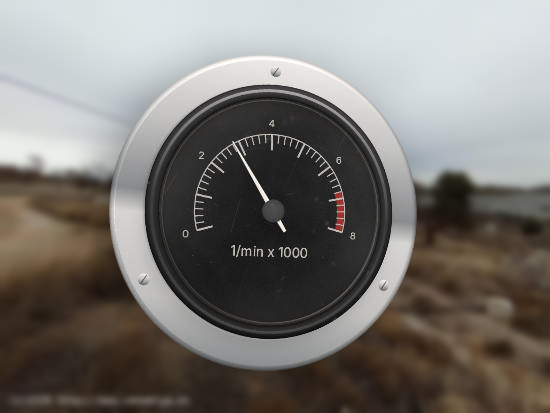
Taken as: 2800 rpm
